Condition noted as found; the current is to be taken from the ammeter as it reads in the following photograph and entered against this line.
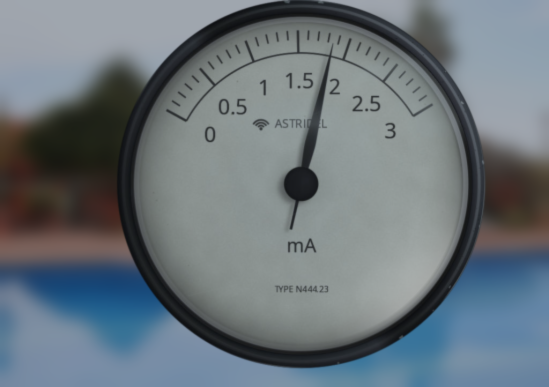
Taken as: 1.85 mA
